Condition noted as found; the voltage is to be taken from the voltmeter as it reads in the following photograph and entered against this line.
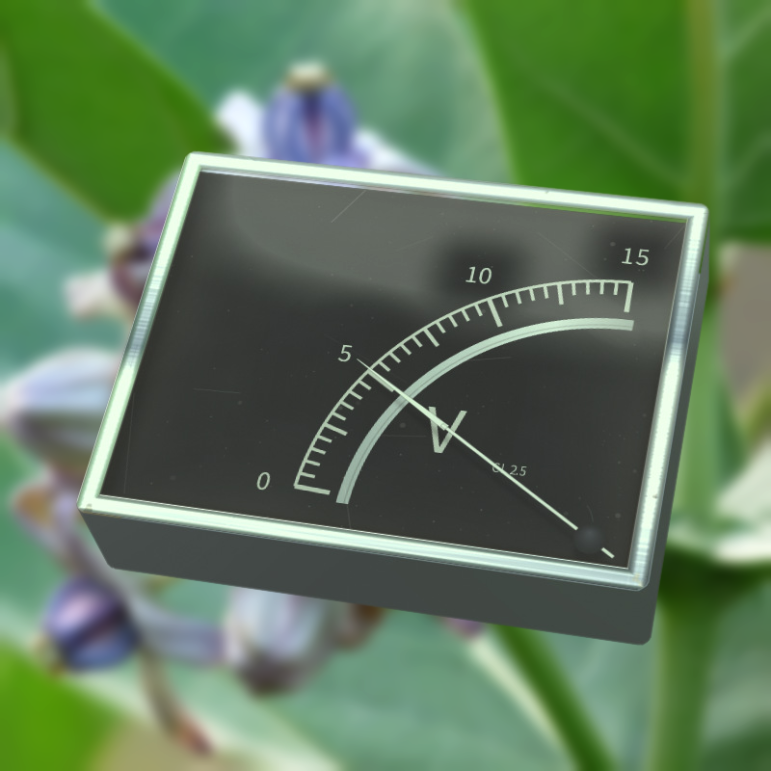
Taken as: 5 V
